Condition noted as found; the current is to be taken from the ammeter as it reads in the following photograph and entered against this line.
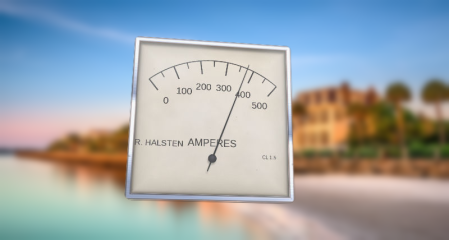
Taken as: 375 A
